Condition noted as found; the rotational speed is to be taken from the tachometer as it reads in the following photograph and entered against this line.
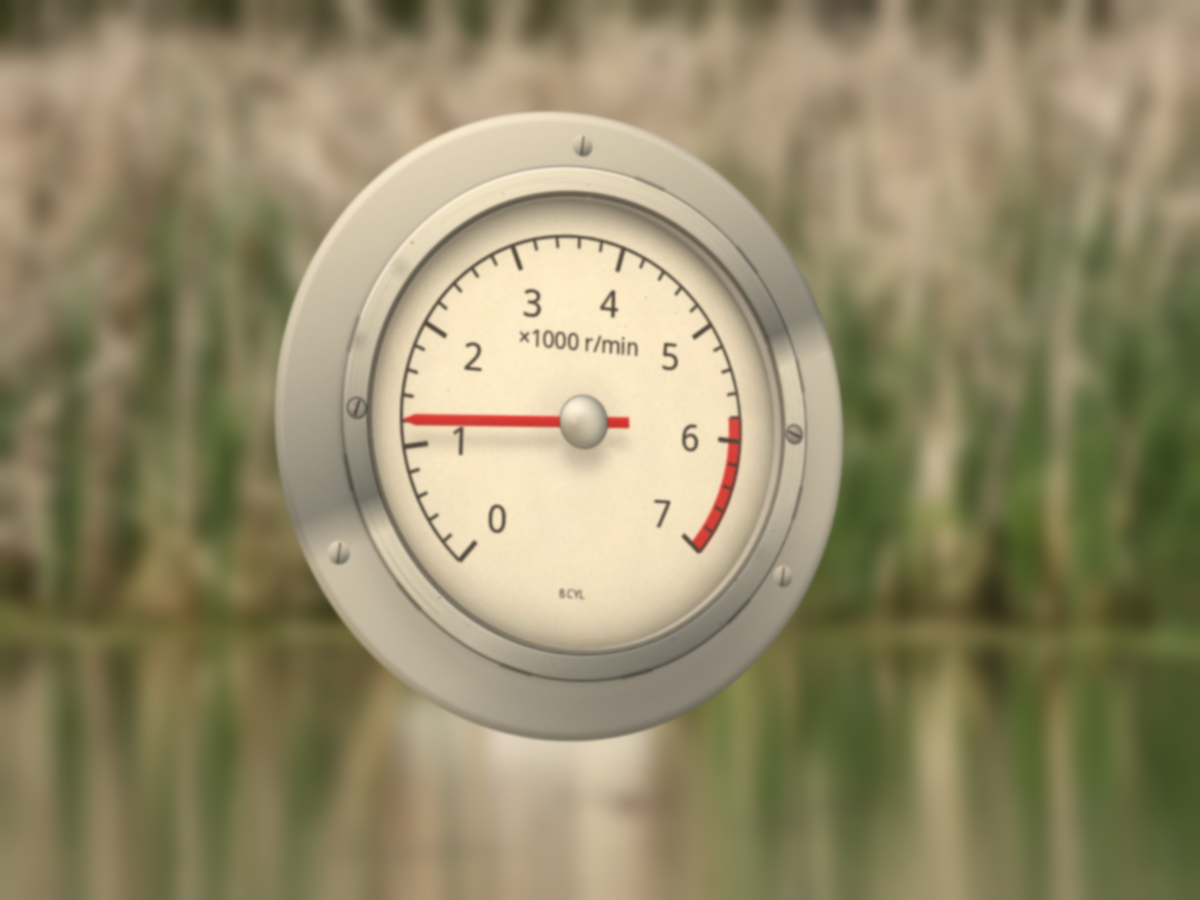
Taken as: 1200 rpm
